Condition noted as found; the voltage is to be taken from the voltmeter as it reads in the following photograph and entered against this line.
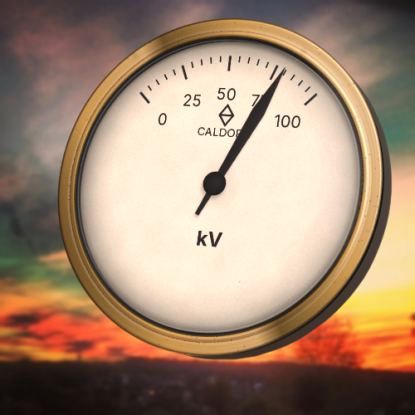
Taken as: 80 kV
